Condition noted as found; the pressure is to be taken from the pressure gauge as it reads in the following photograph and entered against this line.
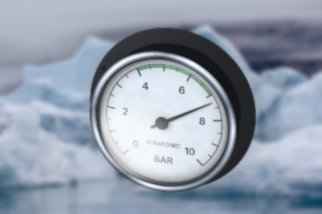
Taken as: 7.25 bar
